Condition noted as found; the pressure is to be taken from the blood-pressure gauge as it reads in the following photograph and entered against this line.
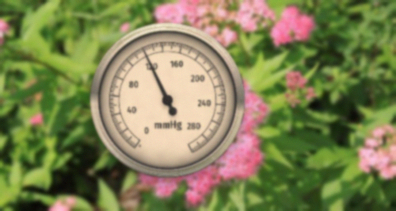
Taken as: 120 mmHg
